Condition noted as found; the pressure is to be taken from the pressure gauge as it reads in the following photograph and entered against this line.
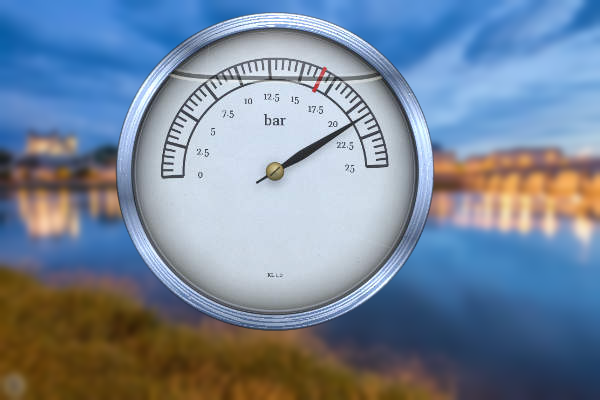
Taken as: 21 bar
